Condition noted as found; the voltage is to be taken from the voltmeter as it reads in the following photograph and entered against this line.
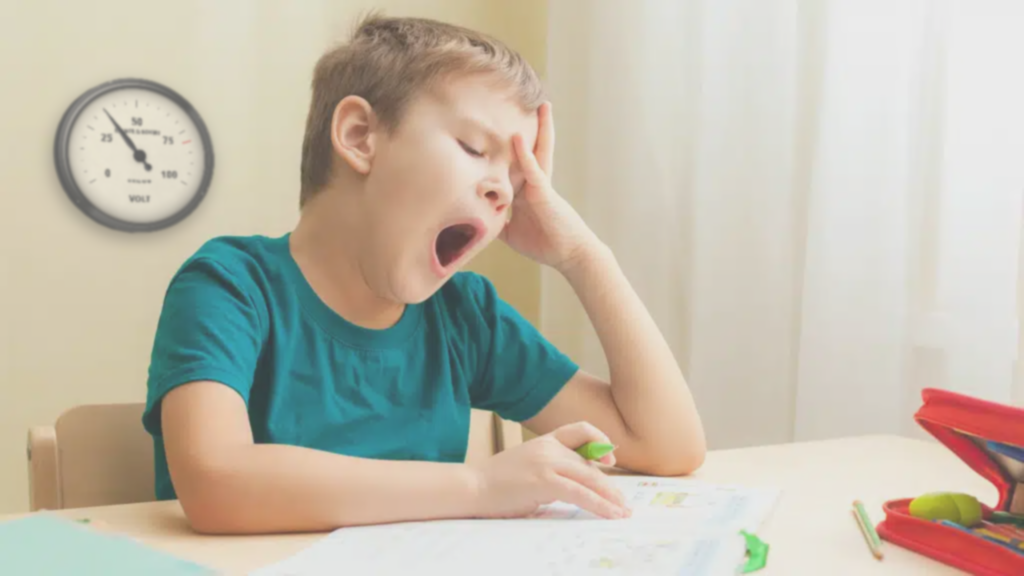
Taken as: 35 V
